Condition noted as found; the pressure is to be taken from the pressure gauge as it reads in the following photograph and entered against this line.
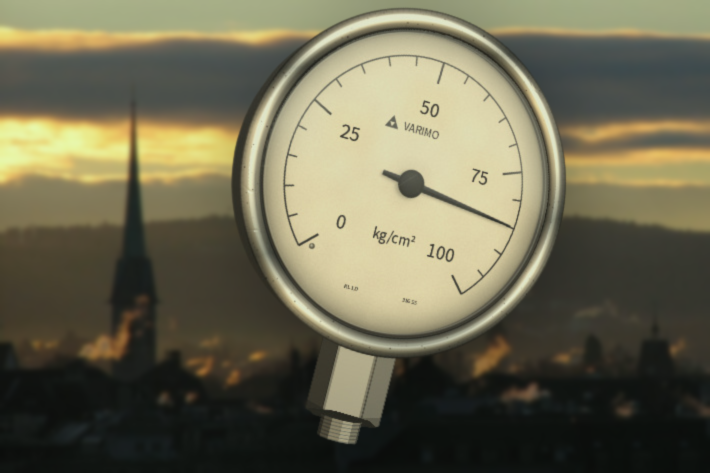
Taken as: 85 kg/cm²
